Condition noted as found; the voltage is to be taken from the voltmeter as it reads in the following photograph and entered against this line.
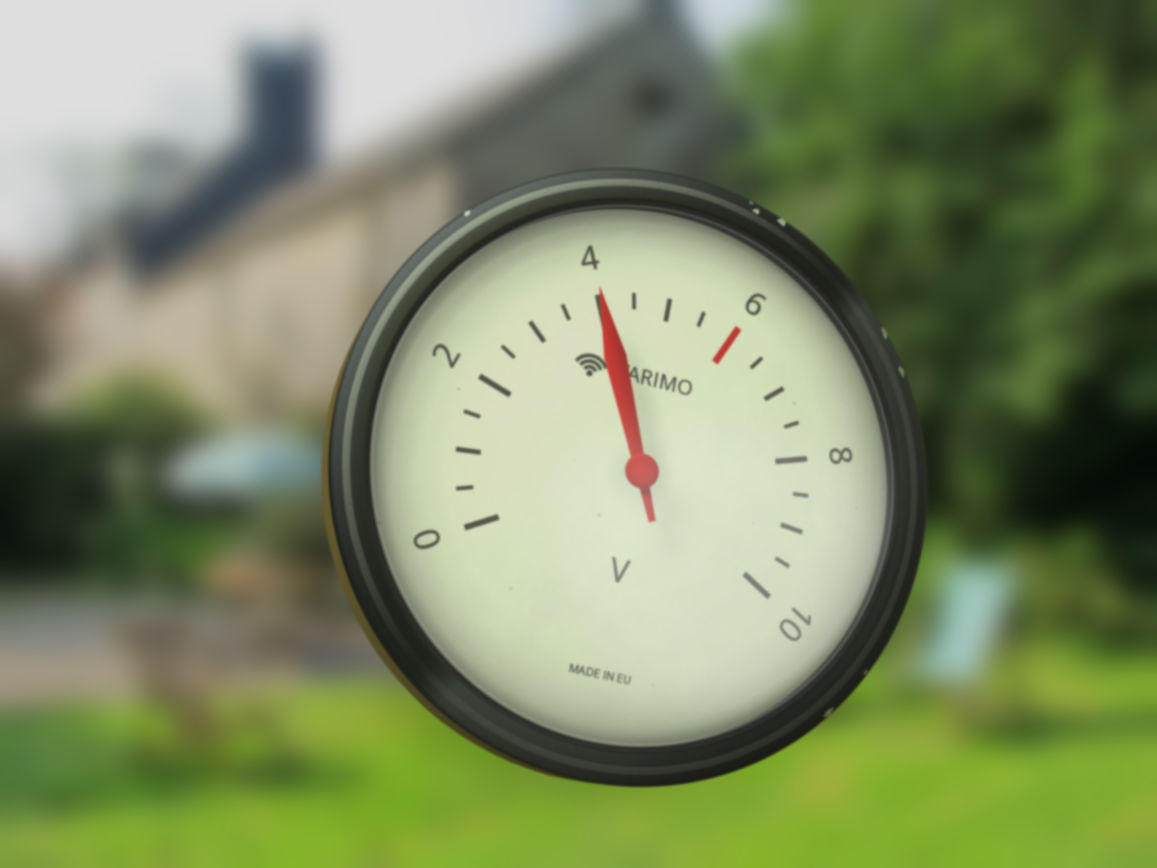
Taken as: 4 V
